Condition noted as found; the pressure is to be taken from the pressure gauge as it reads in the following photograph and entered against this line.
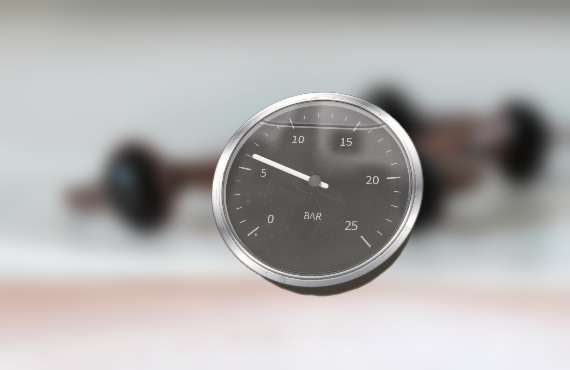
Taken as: 6 bar
